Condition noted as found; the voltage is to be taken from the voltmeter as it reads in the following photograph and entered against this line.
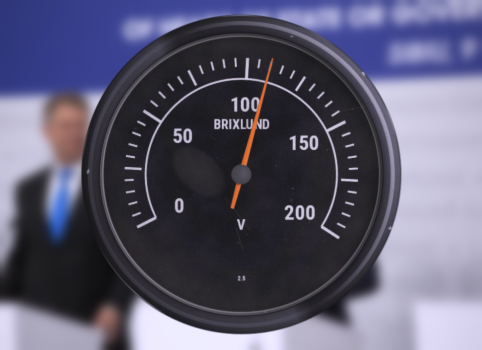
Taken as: 110 V
